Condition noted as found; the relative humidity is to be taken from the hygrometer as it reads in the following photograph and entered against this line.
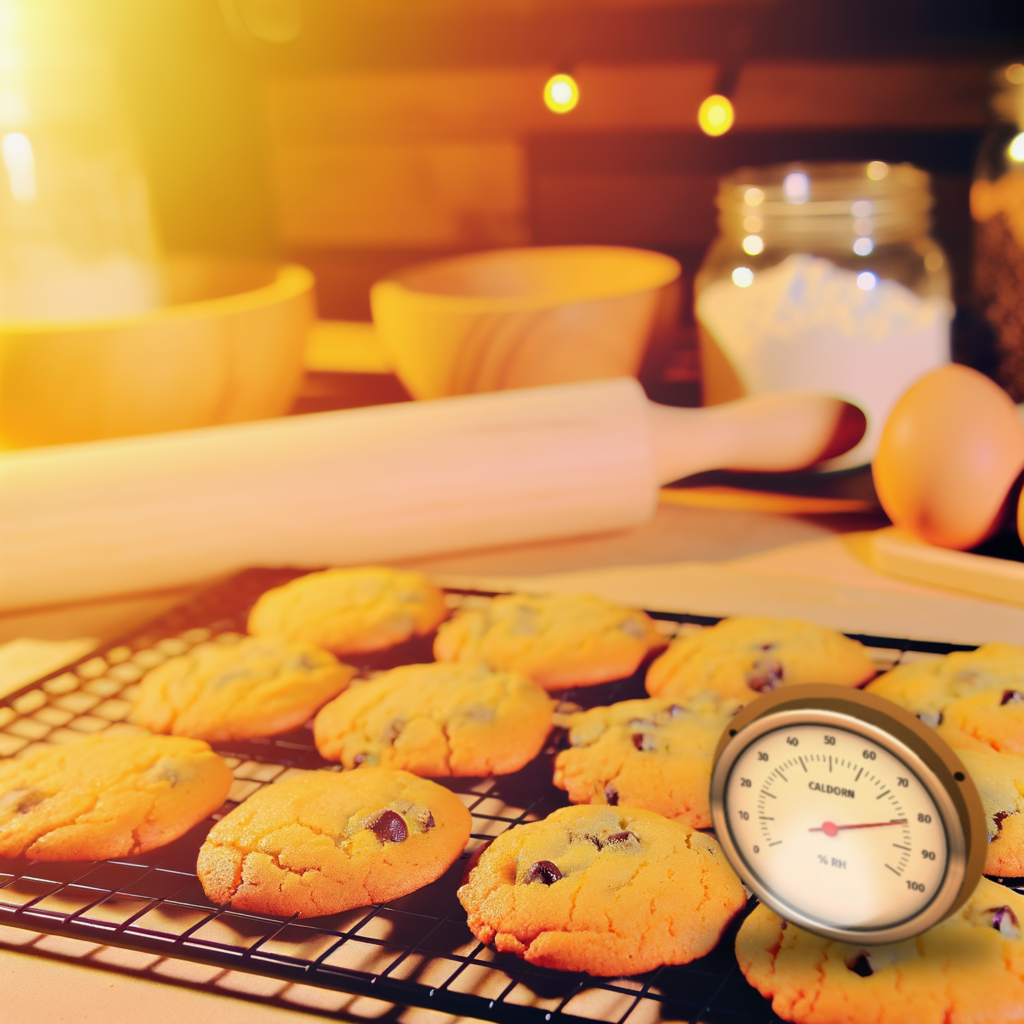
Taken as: 80 %
